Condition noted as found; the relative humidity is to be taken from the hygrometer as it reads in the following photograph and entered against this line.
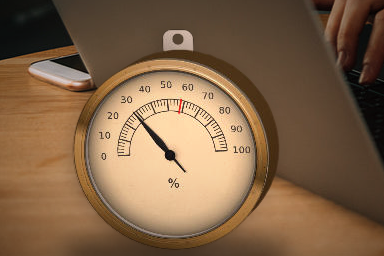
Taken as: 30 %
